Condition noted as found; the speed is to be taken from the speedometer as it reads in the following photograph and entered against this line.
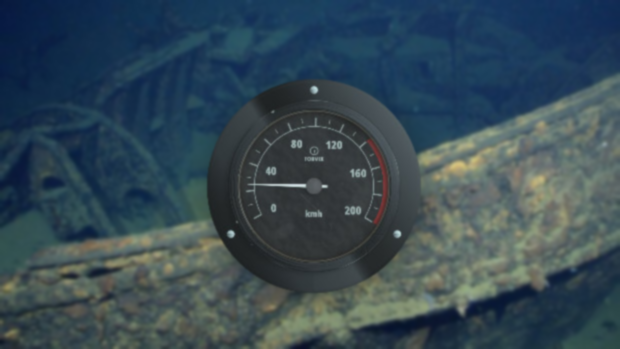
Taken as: 25 km/h
